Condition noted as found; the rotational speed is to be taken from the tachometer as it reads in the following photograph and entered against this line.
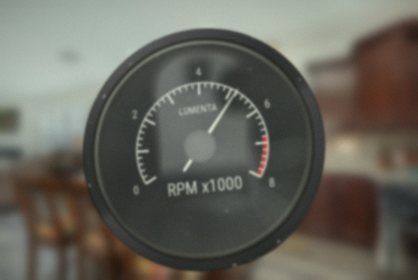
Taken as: 5200 rpm
